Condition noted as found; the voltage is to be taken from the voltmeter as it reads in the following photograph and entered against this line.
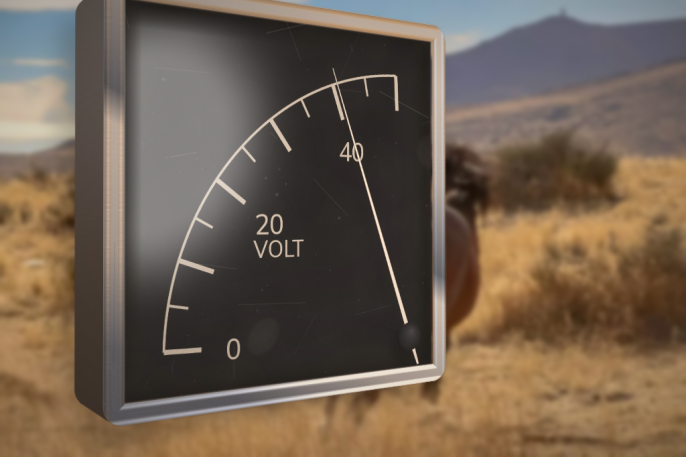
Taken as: 40 V
